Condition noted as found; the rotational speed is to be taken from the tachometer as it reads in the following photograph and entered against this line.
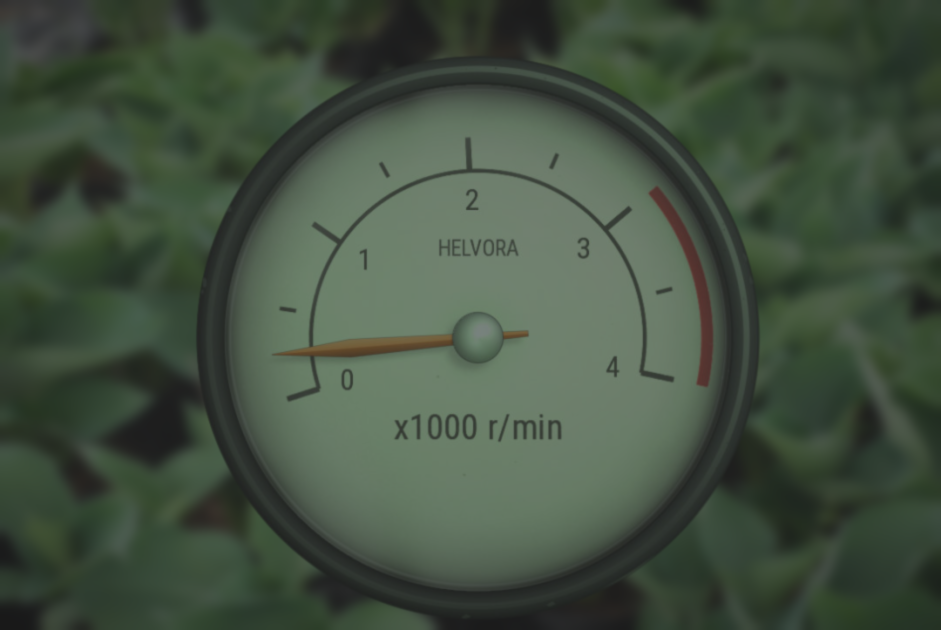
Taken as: 250 rpm
